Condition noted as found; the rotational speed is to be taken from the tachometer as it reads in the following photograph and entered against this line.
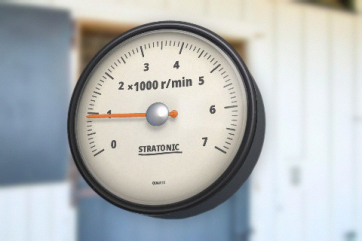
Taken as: 900 rpm
